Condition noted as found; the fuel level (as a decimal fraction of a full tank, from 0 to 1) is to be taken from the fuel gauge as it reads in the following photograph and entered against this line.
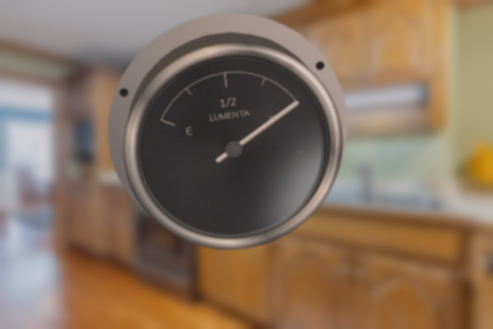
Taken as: 1
